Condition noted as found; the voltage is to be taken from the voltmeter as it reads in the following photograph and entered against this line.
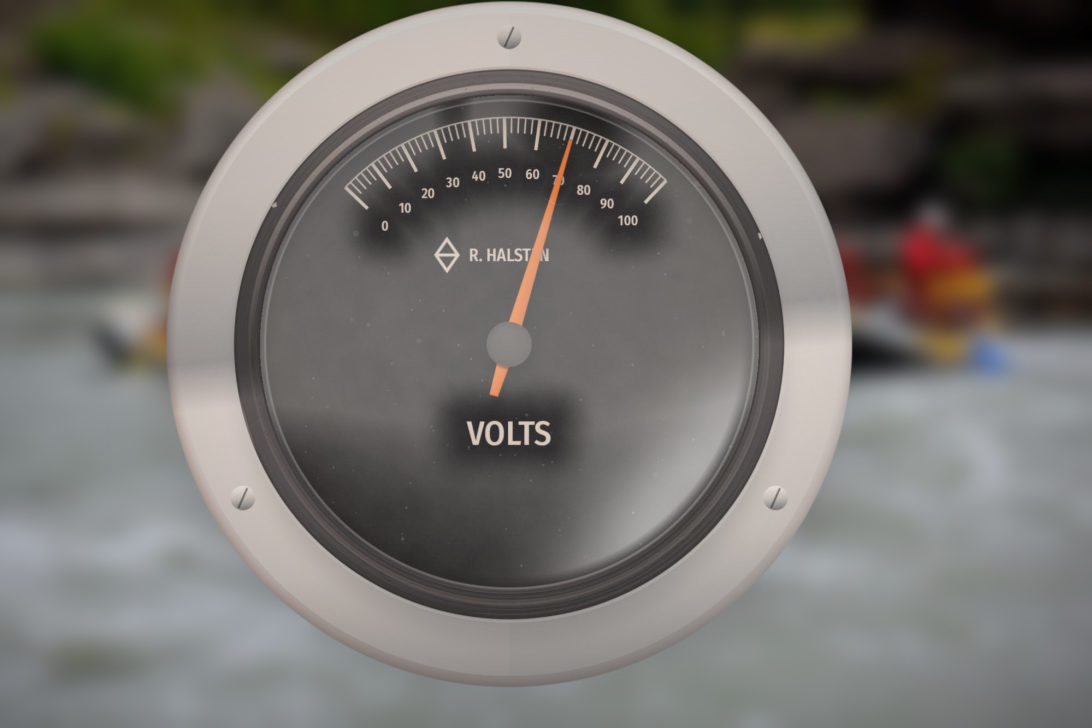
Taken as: 70 V
